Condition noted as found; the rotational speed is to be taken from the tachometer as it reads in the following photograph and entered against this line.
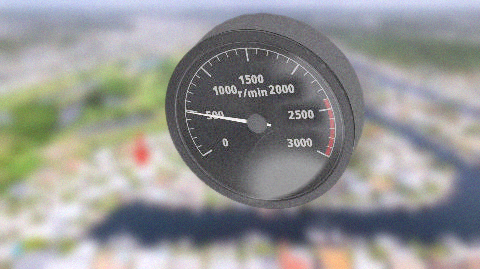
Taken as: 500 rpm
